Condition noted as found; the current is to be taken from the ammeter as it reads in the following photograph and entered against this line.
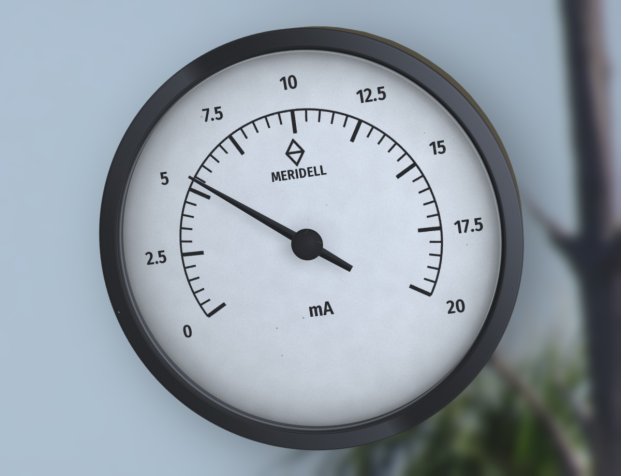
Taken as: 5.5 mA
